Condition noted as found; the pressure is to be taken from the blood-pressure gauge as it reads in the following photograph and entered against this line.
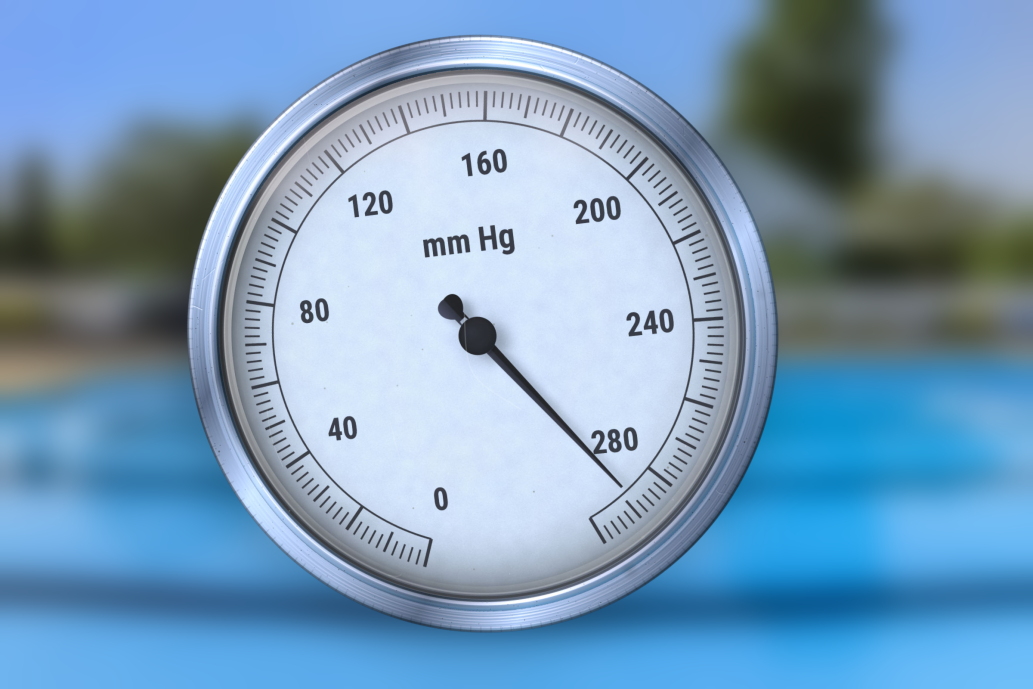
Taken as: 288 mmHg
